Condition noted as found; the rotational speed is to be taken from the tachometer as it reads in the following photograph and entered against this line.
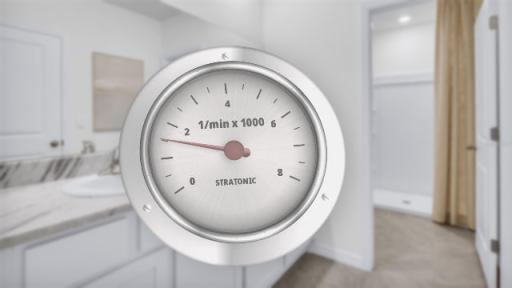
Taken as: 1500 rpm
